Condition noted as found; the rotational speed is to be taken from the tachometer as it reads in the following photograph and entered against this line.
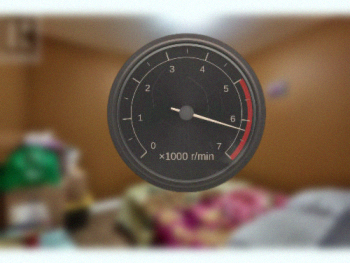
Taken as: 6250 rpm
